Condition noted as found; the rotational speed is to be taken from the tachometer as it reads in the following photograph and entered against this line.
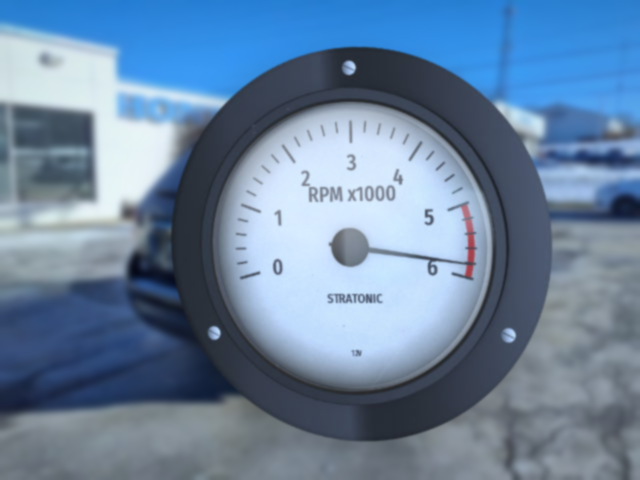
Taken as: 5800 rpm
